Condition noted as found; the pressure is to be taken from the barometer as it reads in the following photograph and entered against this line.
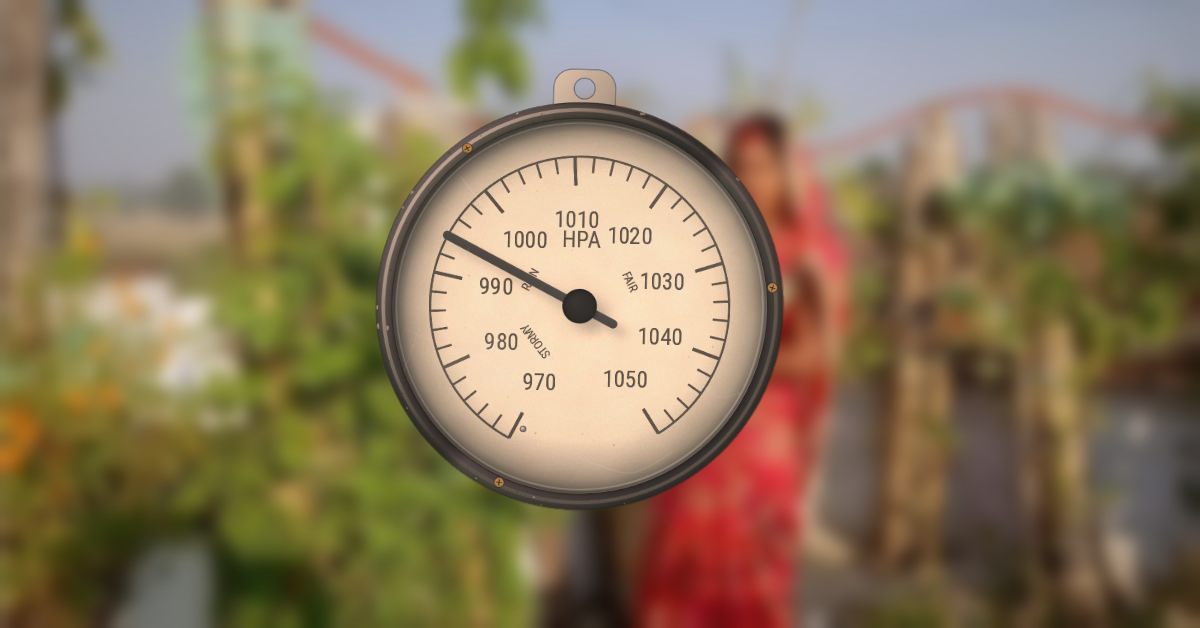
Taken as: 994 hPa
